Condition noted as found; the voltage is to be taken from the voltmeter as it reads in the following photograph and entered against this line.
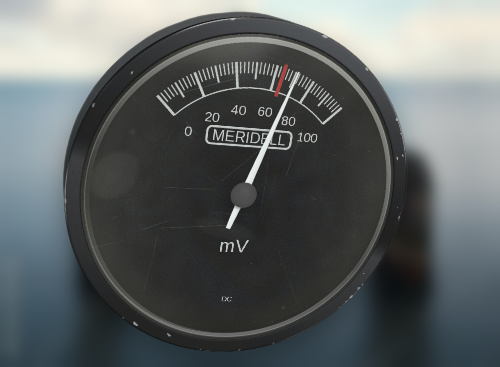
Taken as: 70 mV
